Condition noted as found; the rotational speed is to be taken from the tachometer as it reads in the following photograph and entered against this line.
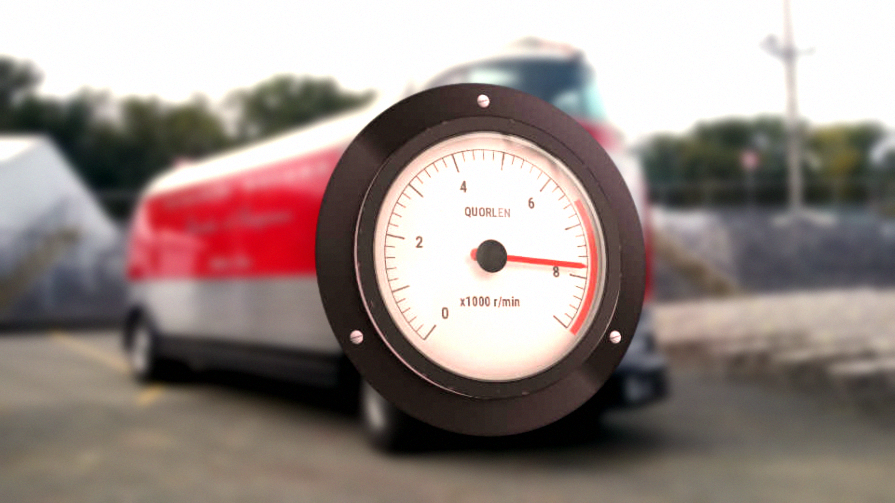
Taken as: 7800 rpm
